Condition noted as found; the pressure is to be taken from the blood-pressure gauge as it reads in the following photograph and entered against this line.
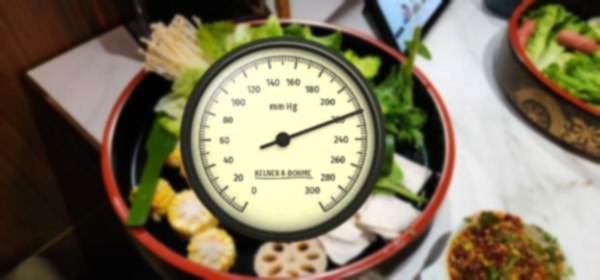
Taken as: 220 mmHg
